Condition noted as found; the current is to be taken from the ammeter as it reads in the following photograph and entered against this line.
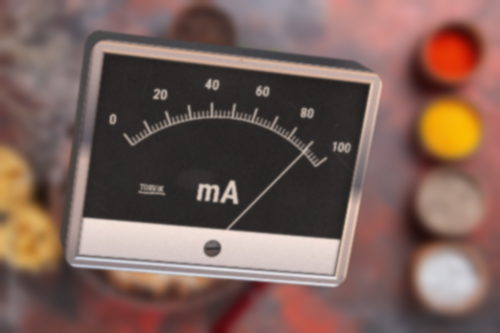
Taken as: 90 mA
